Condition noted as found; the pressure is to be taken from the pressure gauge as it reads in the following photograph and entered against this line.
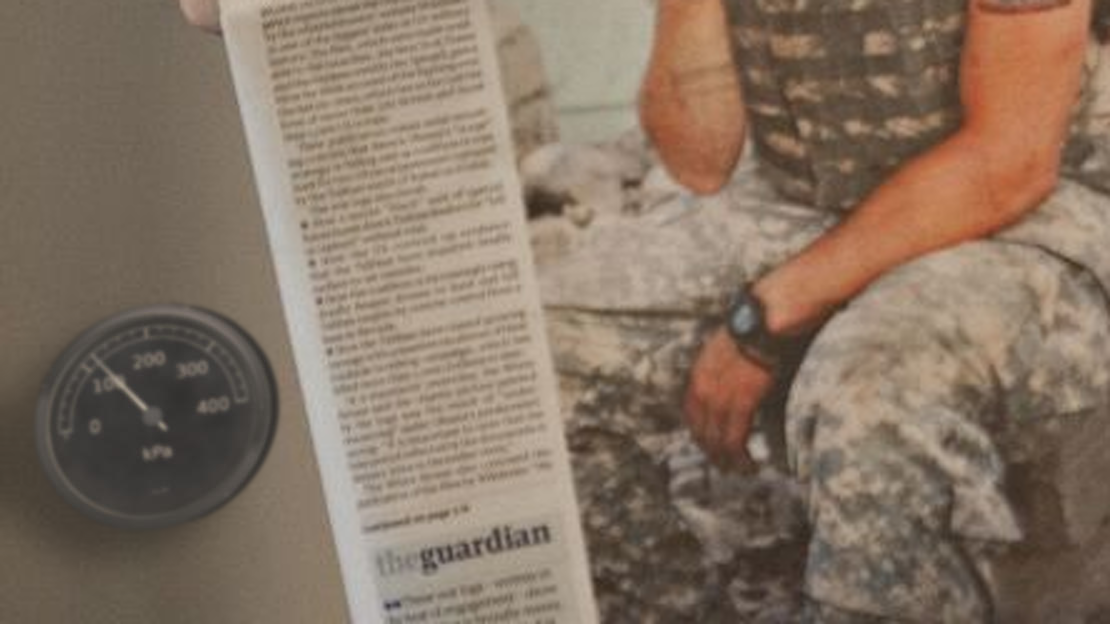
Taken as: 120 kPa
